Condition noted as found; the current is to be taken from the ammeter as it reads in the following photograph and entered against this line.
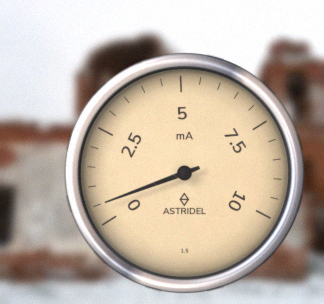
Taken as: 0.5 mA
